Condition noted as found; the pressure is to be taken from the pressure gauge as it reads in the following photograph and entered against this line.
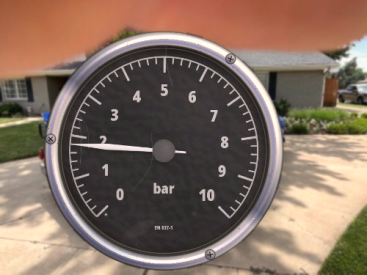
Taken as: 1.8 bar
